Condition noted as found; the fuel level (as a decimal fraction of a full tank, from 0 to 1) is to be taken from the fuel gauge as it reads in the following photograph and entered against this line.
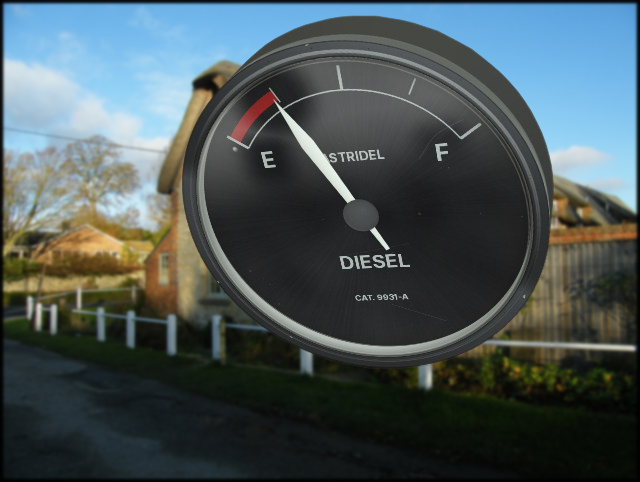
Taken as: 0.25
